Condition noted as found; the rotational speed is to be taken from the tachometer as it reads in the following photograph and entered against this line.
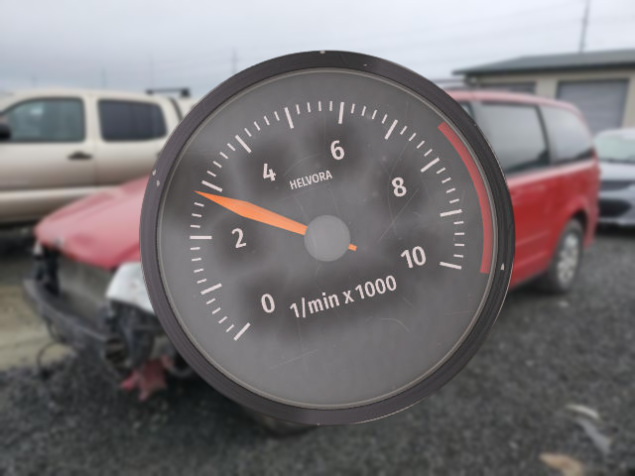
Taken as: 2800 rpm
